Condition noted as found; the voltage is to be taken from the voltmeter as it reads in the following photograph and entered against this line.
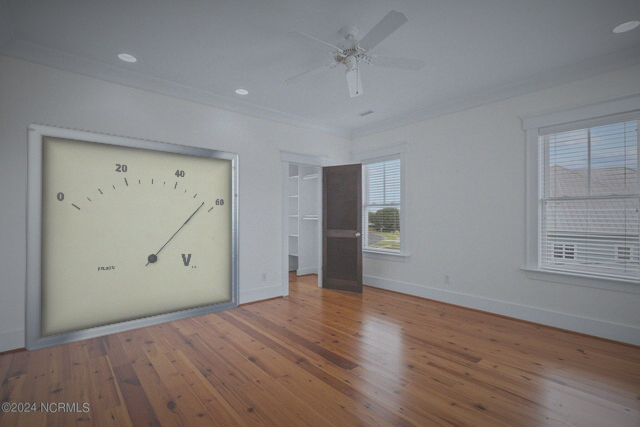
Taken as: 55 V
